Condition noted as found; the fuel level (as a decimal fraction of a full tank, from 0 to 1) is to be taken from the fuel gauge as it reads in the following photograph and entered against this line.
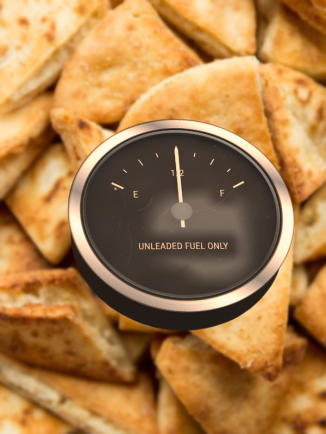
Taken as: 0.5
